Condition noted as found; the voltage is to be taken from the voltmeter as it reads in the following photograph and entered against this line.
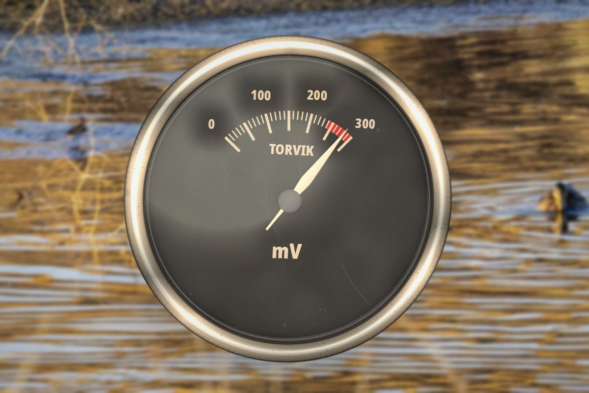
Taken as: 280 mV
